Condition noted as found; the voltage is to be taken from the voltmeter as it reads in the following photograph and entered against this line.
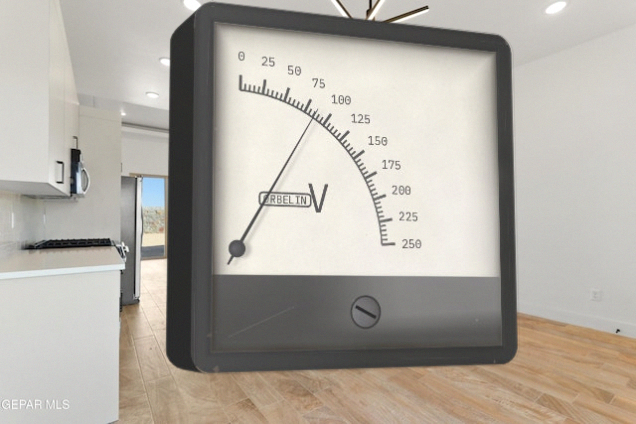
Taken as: 85 V
